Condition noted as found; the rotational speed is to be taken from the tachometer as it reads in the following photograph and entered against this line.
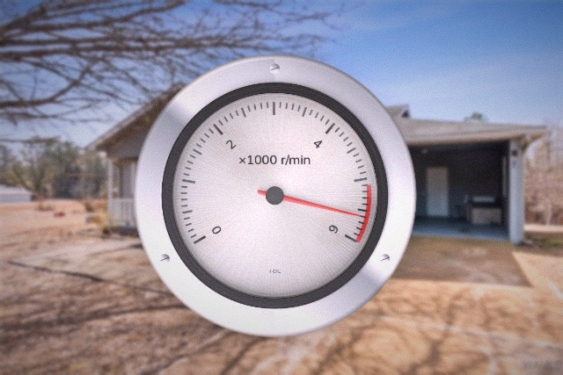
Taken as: 5600 rpm
